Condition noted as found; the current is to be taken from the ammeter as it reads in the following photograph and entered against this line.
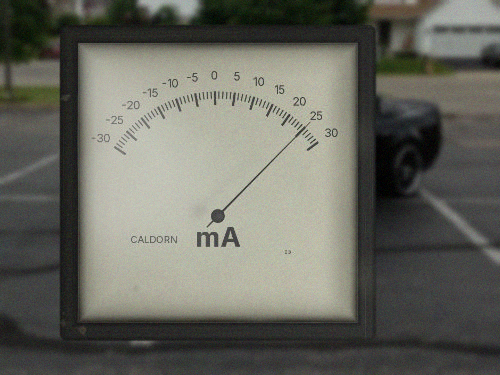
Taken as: 25 mA
